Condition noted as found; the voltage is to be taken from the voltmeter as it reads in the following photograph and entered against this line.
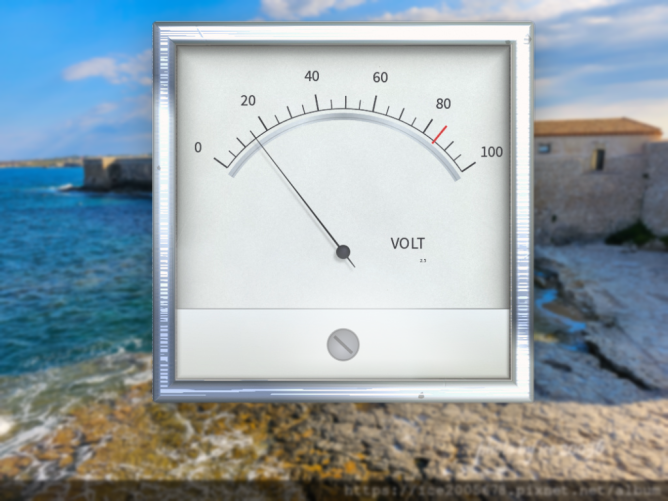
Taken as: 15 V
